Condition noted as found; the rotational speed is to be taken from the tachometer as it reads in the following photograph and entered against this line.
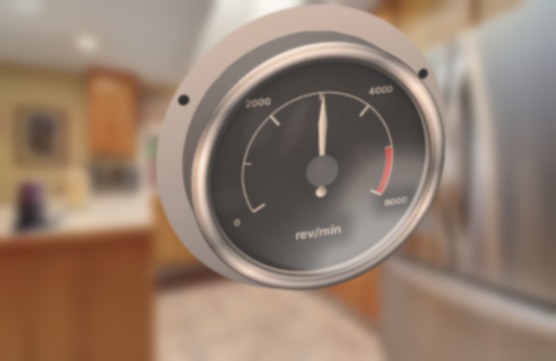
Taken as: 3000 rpm
